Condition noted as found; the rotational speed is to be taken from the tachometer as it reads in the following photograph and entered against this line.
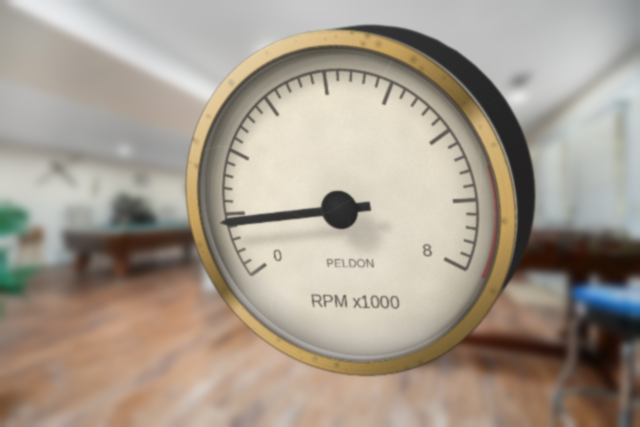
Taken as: 900 rpm
